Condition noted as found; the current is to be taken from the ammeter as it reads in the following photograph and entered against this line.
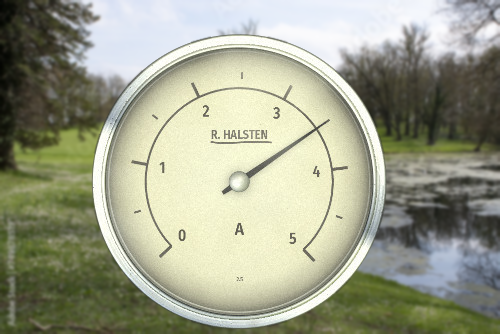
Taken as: 3.5 A
